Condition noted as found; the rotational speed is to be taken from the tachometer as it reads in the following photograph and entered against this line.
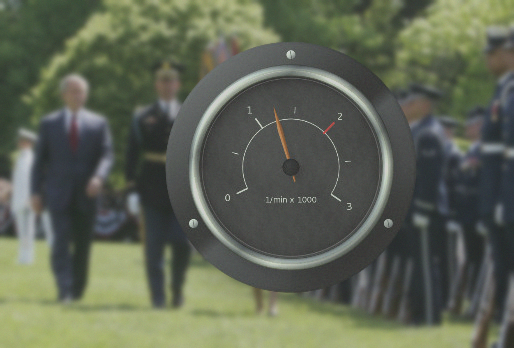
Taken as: 1250 rpm
